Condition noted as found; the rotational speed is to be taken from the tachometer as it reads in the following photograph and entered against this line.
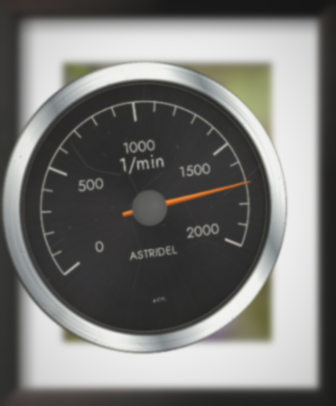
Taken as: 1700 rpm
